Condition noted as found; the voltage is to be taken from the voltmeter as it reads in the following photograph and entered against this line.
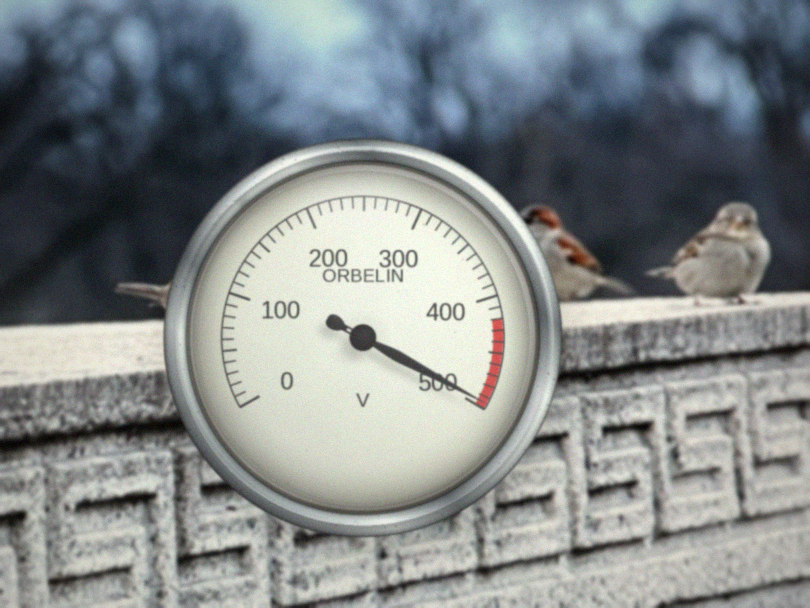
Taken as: 495 V
